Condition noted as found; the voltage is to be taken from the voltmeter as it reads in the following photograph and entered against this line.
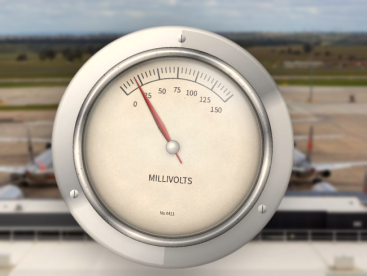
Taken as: 20 mV
